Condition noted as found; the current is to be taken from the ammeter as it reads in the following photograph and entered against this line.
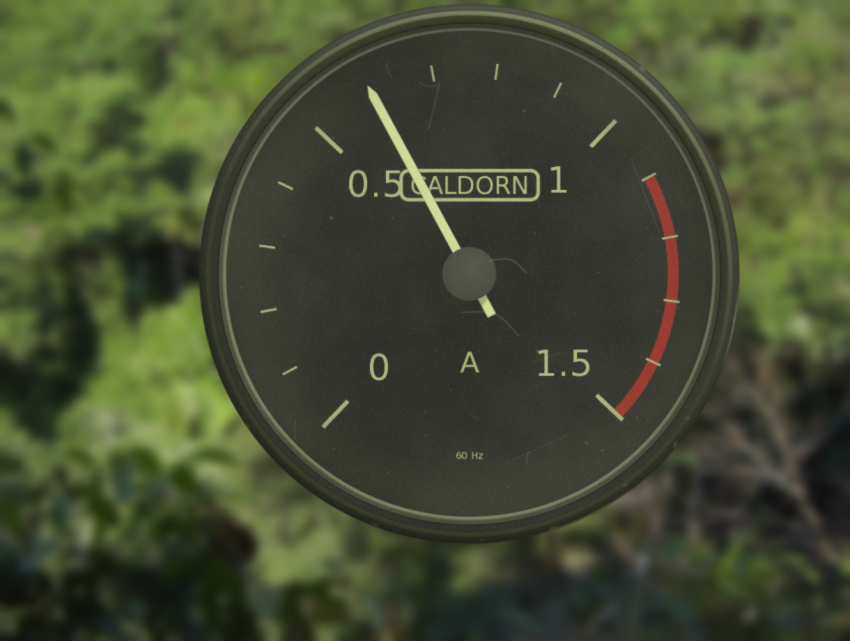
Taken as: 0.6 A
